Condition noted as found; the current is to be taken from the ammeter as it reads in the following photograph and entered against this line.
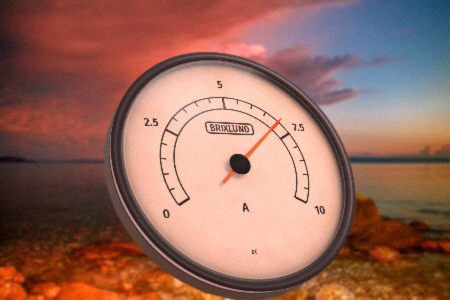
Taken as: 7 A
